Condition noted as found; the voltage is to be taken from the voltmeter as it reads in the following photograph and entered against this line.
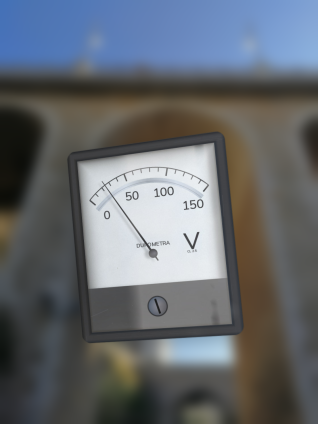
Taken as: 25 V
